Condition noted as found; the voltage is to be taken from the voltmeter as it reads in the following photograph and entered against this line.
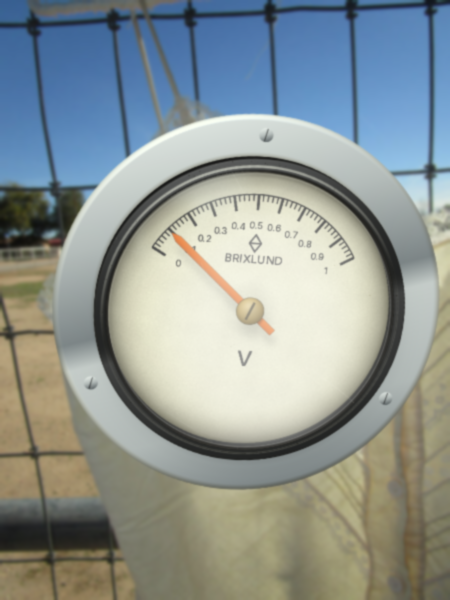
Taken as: 0.1 V
